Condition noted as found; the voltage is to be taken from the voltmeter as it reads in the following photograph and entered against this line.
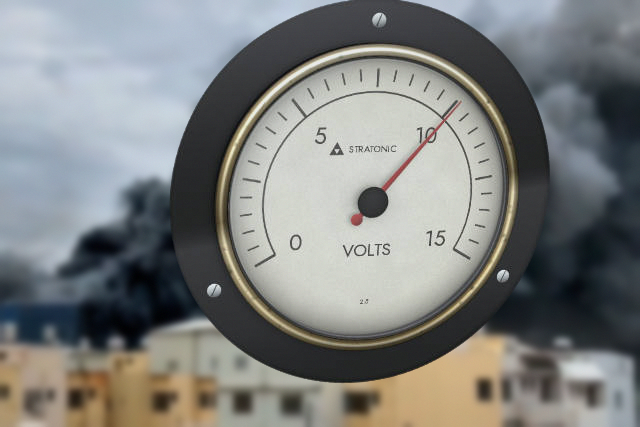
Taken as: 10 V
